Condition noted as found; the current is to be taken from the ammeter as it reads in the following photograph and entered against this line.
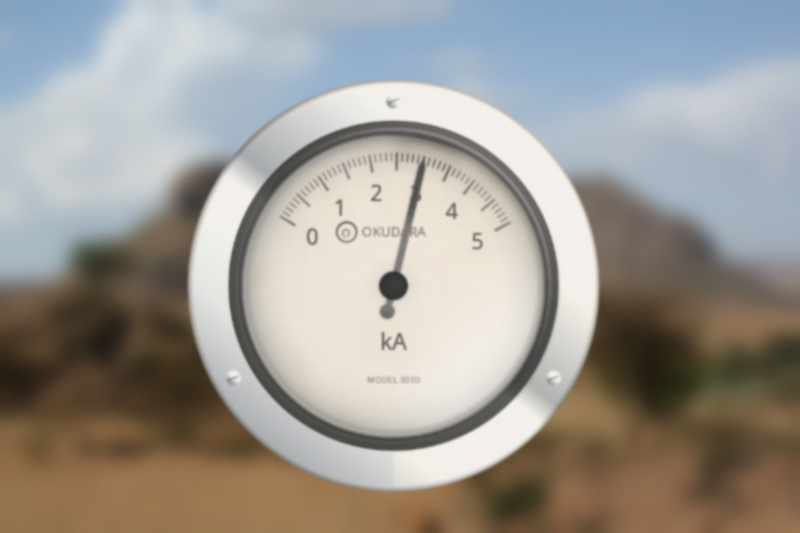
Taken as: 3 kA
